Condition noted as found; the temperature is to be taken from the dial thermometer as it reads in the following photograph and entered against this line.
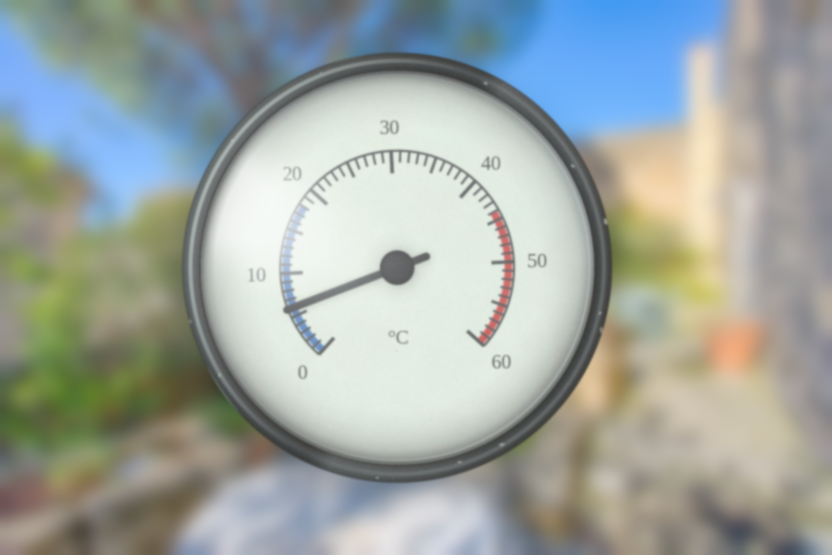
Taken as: 6 °C
